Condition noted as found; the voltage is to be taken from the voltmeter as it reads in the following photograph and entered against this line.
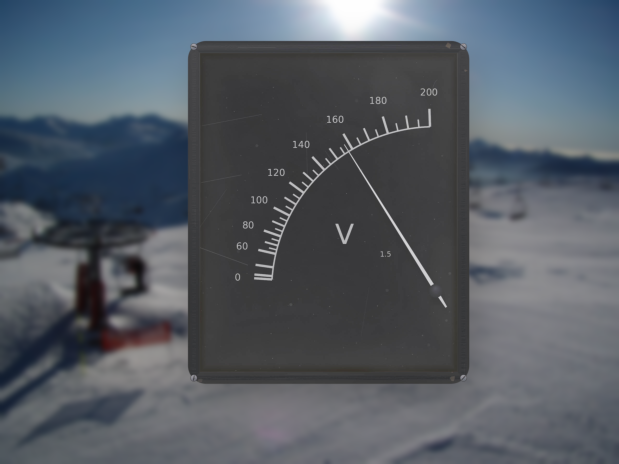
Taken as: 157.5 V
